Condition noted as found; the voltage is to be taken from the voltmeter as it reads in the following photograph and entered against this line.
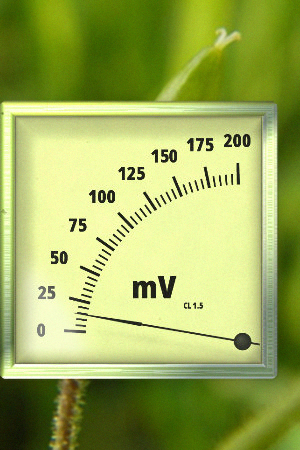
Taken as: 15 mV
